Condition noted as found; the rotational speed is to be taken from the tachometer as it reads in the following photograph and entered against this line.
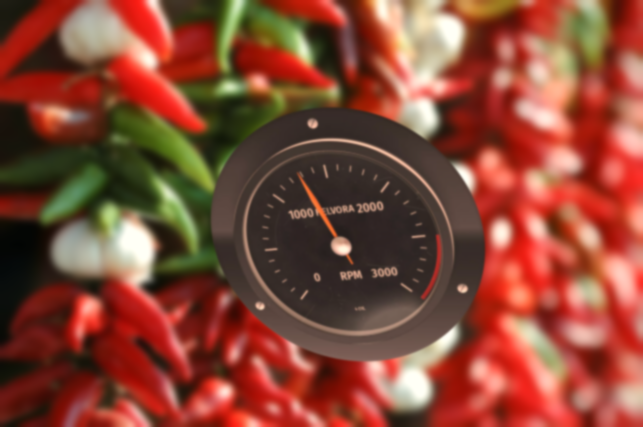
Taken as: 1300 rpm
